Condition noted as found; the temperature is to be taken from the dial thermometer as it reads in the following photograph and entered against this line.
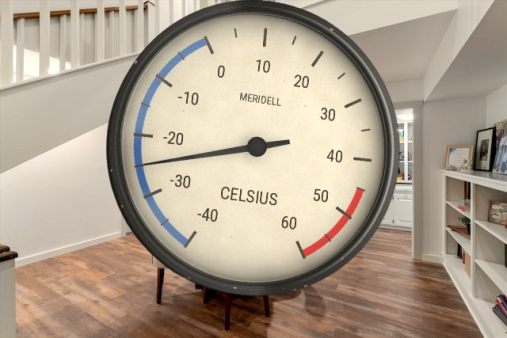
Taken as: -25 °C
